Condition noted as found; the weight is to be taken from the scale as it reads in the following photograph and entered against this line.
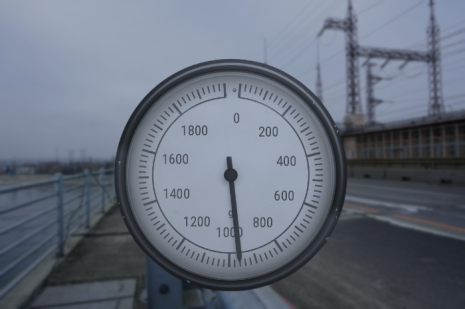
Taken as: 960 g
